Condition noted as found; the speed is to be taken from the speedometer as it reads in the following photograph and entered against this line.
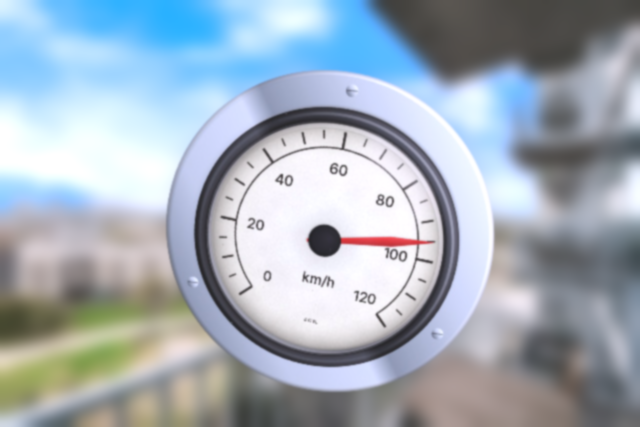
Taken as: 95 km/h
